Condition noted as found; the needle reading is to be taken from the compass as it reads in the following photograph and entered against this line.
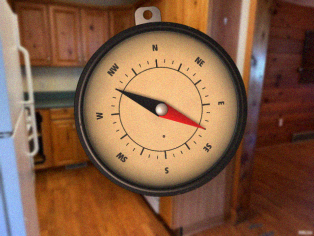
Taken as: 120 °
